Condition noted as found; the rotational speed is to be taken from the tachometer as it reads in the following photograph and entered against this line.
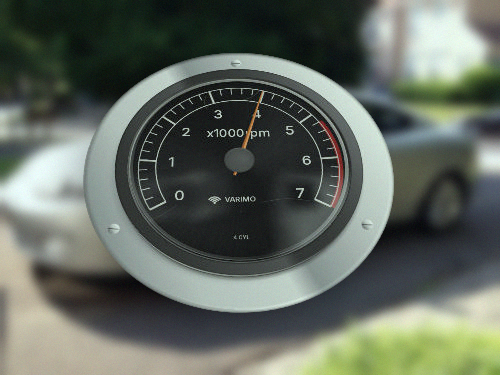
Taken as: 4000 rpm
